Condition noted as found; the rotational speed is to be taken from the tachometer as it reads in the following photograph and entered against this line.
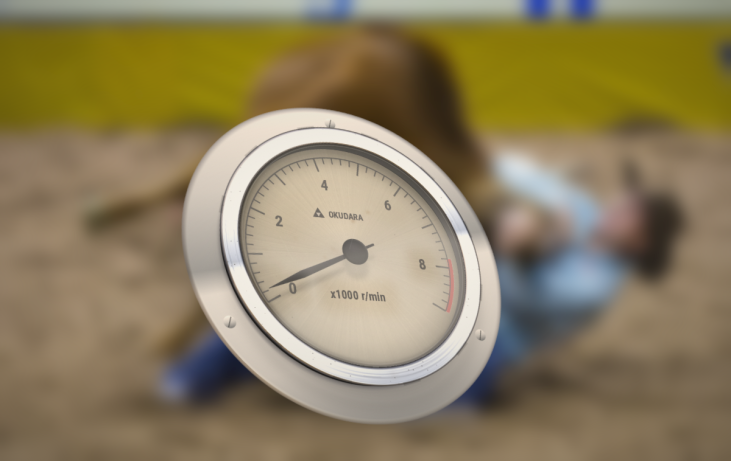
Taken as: 200 rpm
